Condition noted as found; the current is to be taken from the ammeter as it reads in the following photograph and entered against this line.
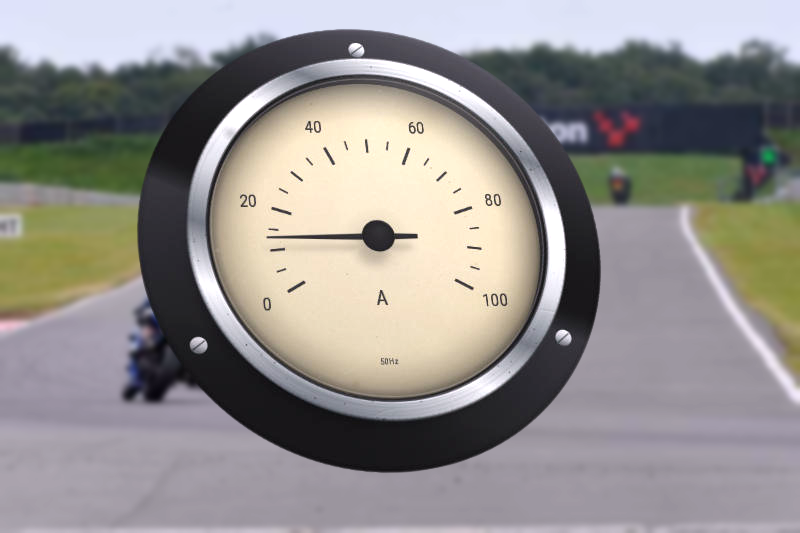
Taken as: 12.5 A
